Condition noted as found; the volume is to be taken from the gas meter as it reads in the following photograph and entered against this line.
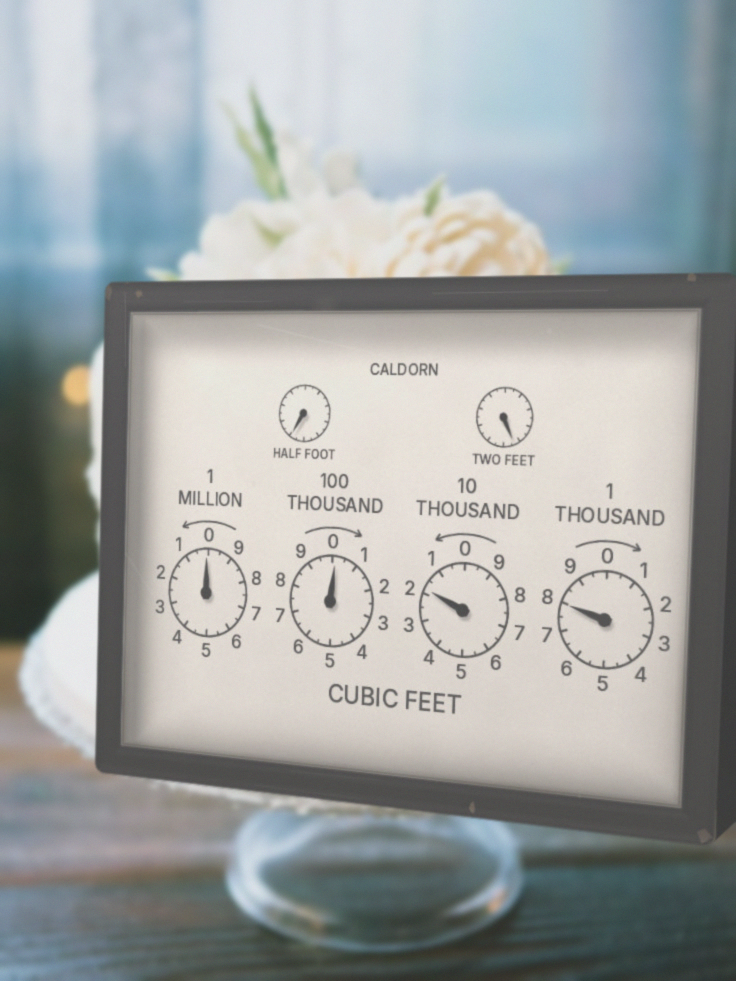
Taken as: 1800 ft³
